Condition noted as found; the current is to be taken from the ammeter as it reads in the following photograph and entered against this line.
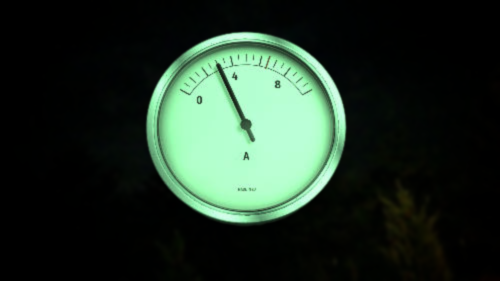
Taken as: 3 A
